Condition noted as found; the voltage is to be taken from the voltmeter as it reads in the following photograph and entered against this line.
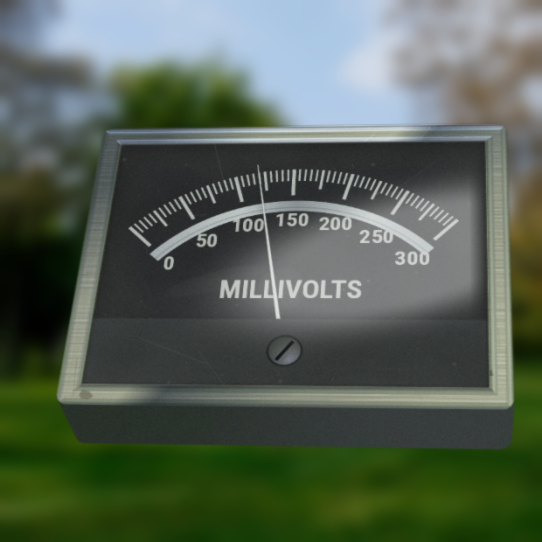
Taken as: 120 mV
